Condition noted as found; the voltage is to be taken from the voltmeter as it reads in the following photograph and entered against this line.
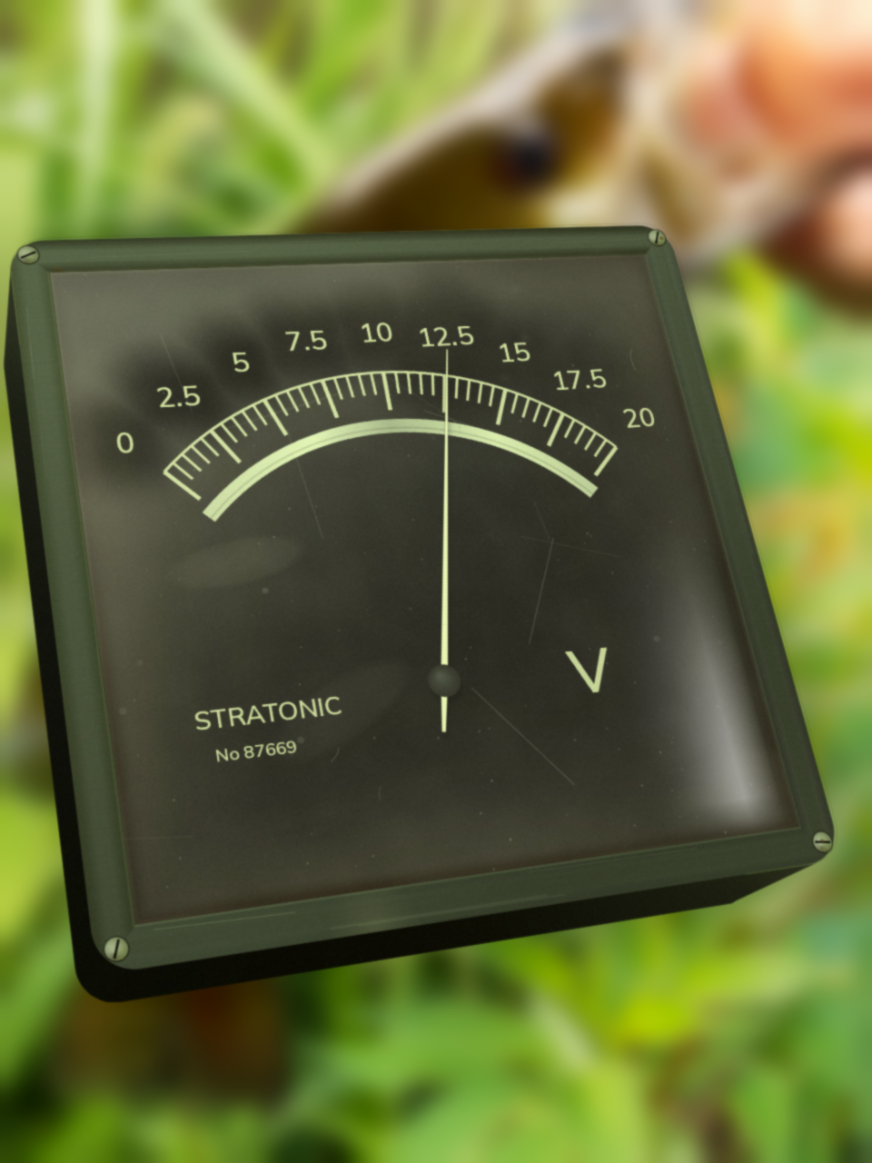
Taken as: 12.5 V
